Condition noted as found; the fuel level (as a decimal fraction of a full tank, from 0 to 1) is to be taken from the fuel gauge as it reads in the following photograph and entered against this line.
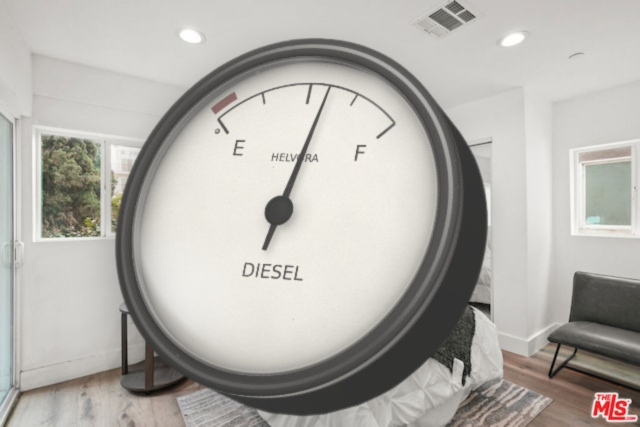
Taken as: 0.625
